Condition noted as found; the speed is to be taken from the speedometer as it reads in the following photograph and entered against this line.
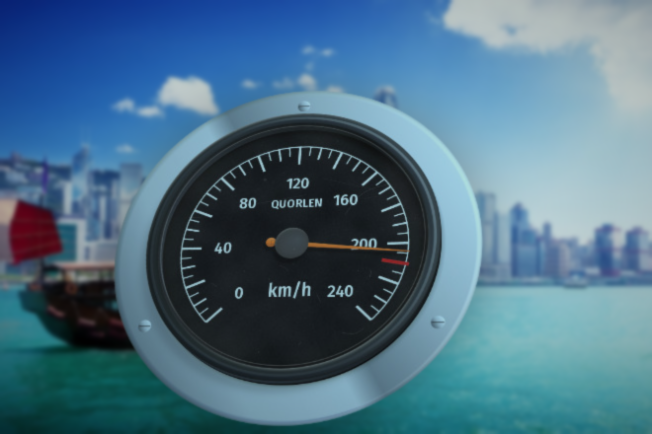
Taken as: 205 km/h
